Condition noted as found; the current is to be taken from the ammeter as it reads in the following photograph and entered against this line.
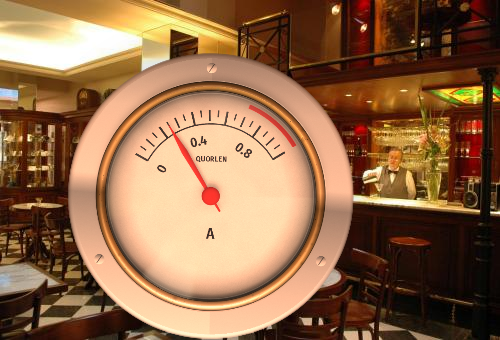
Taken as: 0.25 A
